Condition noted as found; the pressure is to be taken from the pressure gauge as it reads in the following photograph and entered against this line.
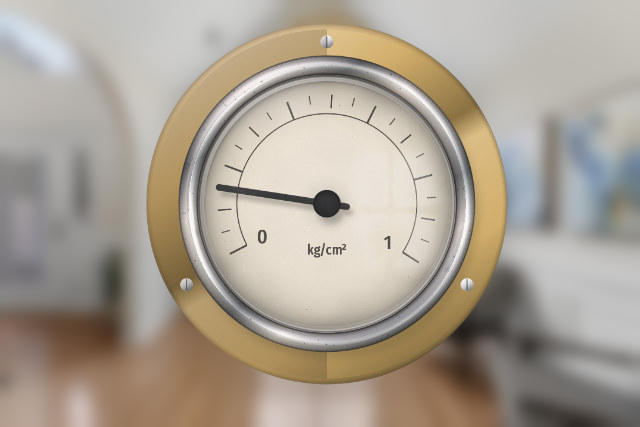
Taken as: 0.15 kg/cm²
